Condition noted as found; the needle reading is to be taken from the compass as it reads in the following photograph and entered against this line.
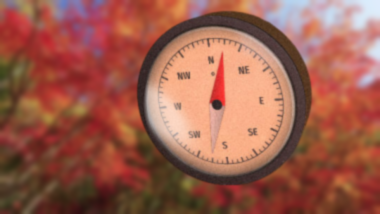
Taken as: 15 °
